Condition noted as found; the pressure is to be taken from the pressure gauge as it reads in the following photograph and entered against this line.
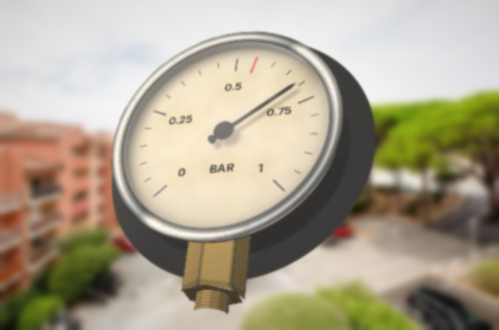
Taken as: 0.7 bar
